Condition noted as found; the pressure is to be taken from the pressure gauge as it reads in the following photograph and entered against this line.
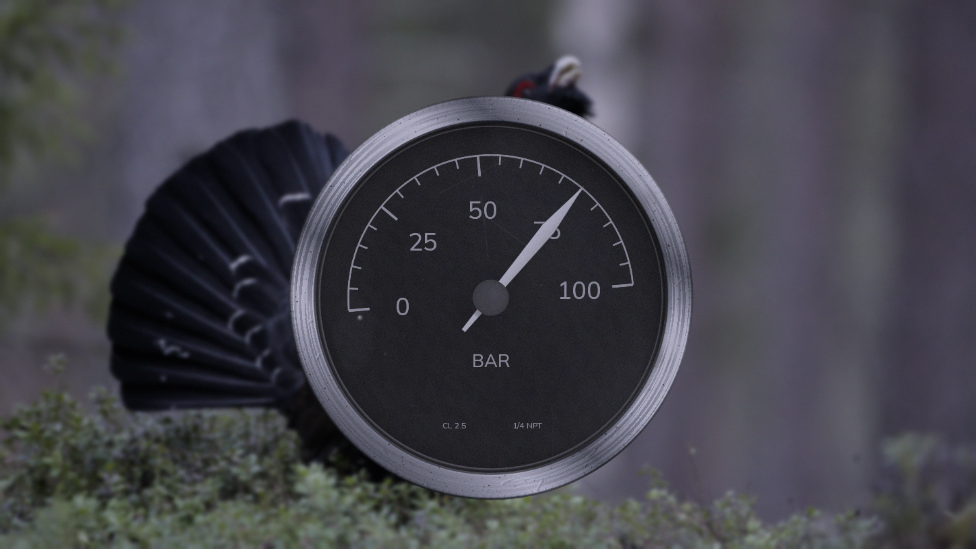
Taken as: 75 bar
